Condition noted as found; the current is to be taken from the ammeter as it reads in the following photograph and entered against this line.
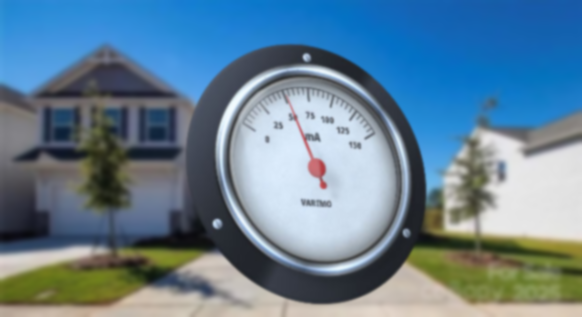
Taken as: 50 mA
